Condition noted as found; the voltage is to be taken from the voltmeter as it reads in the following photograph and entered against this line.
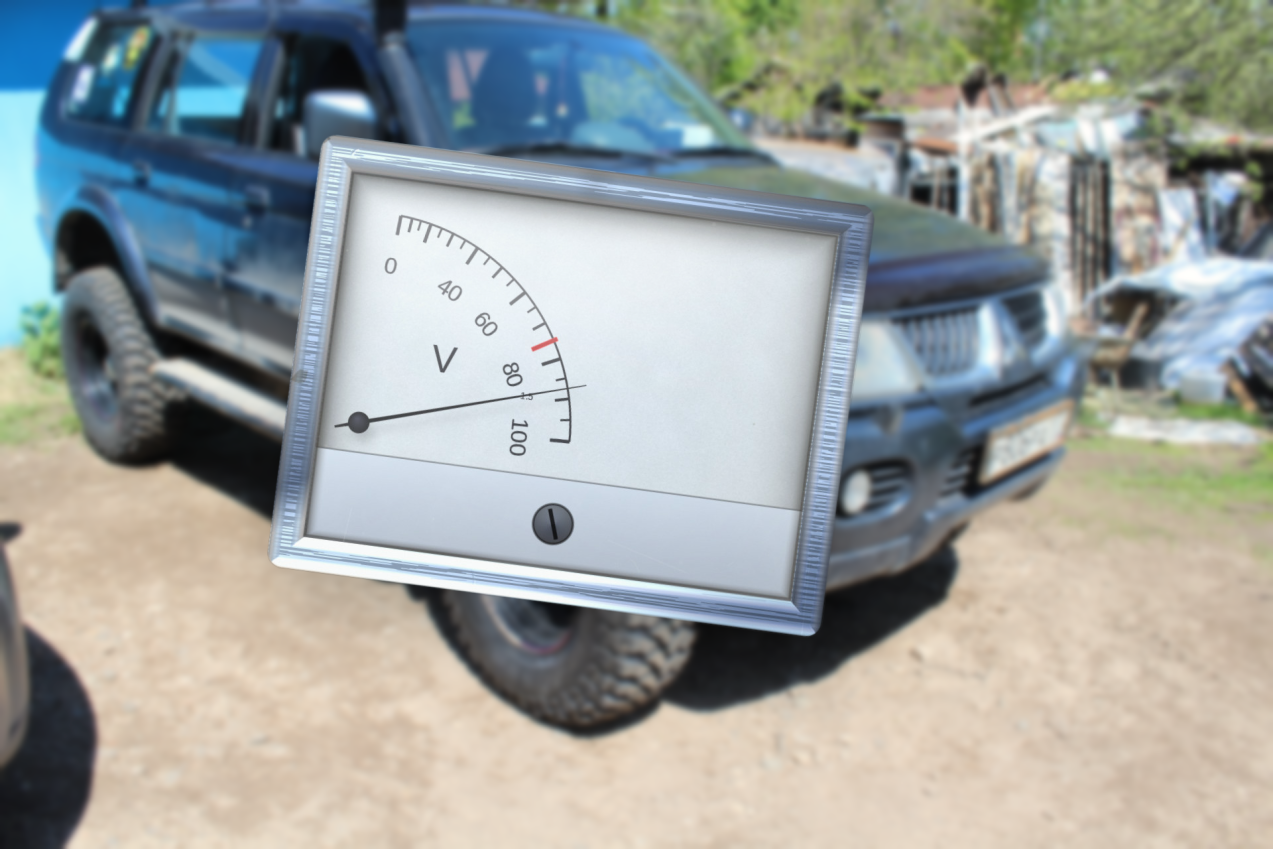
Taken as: 87.5 V
